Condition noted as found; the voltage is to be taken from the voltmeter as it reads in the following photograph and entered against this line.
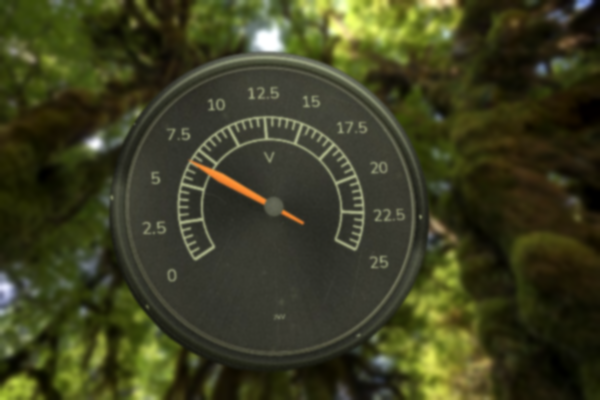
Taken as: 6.5 V
